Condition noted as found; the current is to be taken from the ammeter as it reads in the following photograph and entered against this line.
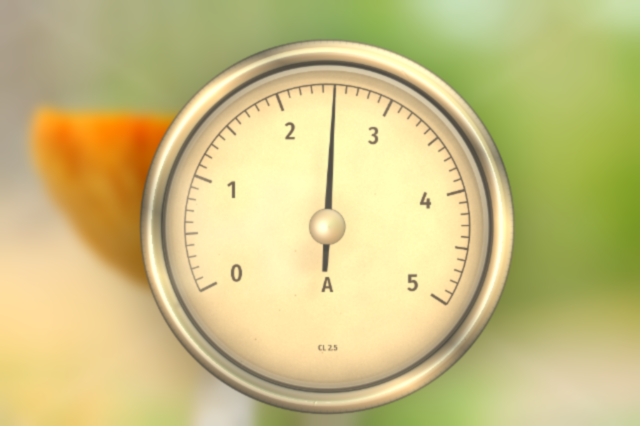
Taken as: 2.5 A
